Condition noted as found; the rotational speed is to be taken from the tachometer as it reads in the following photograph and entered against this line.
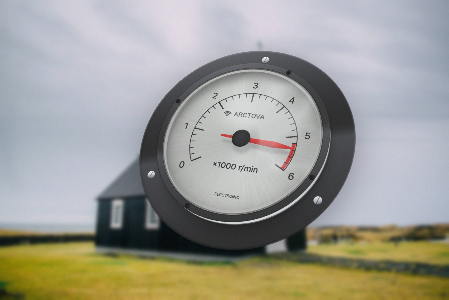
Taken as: 5400 rpm
